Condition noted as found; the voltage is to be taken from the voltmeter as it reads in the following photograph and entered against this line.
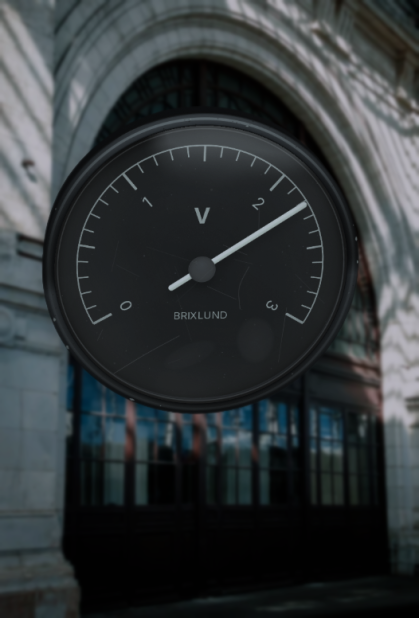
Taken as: 2.2 V
